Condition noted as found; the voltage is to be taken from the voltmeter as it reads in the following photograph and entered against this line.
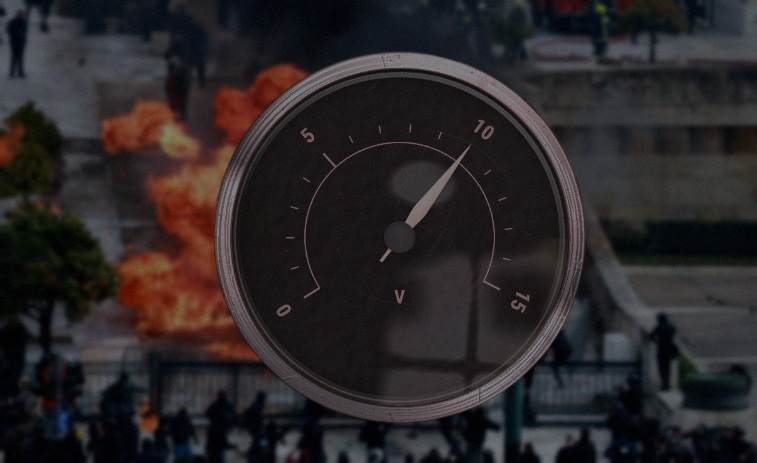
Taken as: 10 V
